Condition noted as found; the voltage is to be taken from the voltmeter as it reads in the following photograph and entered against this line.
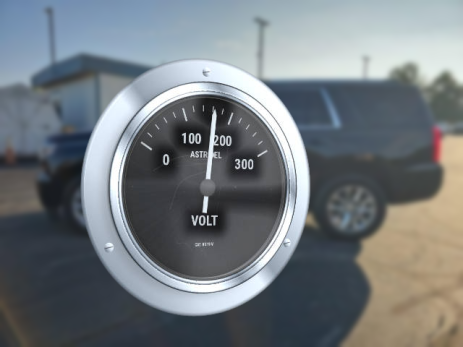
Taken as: 160 V
